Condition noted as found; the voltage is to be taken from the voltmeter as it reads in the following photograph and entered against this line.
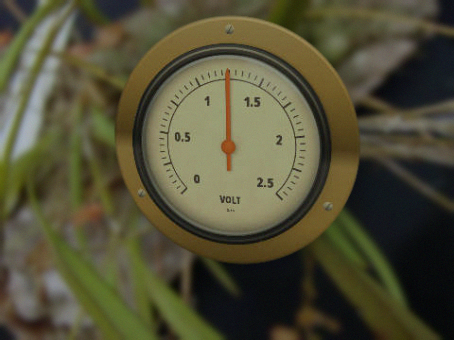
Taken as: 1.25 V
